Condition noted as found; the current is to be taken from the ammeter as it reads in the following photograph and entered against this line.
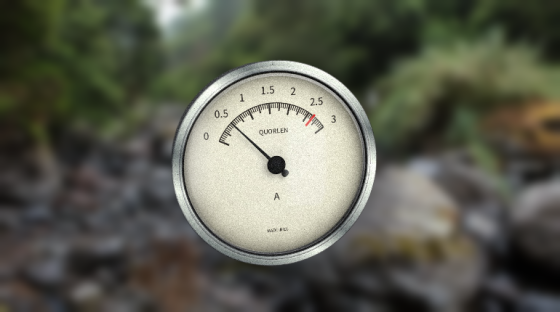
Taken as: 0.5 A
